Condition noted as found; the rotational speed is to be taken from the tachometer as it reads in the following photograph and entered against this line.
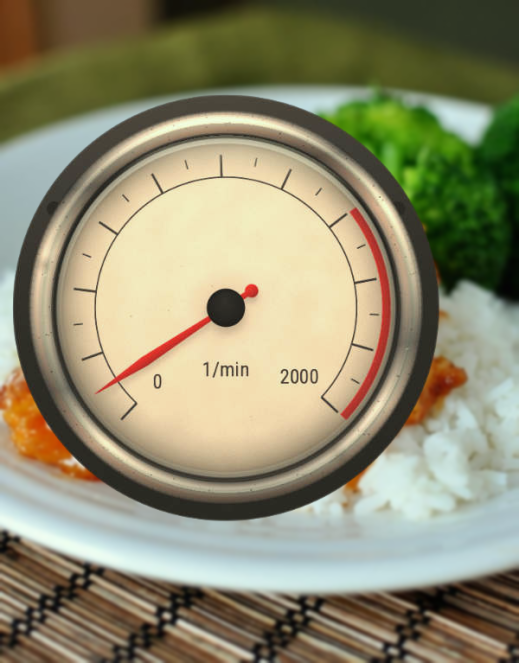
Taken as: 100 rpm
